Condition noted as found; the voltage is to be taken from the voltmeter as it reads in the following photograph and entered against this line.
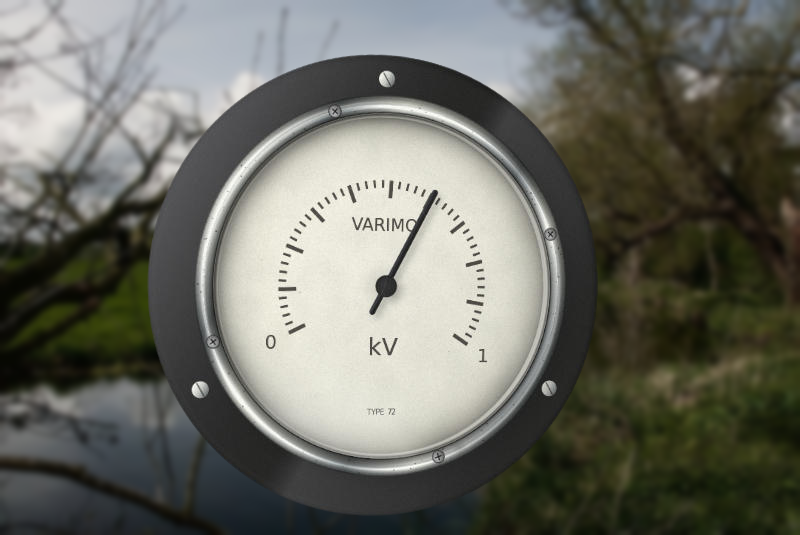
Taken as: 0.6 kV
